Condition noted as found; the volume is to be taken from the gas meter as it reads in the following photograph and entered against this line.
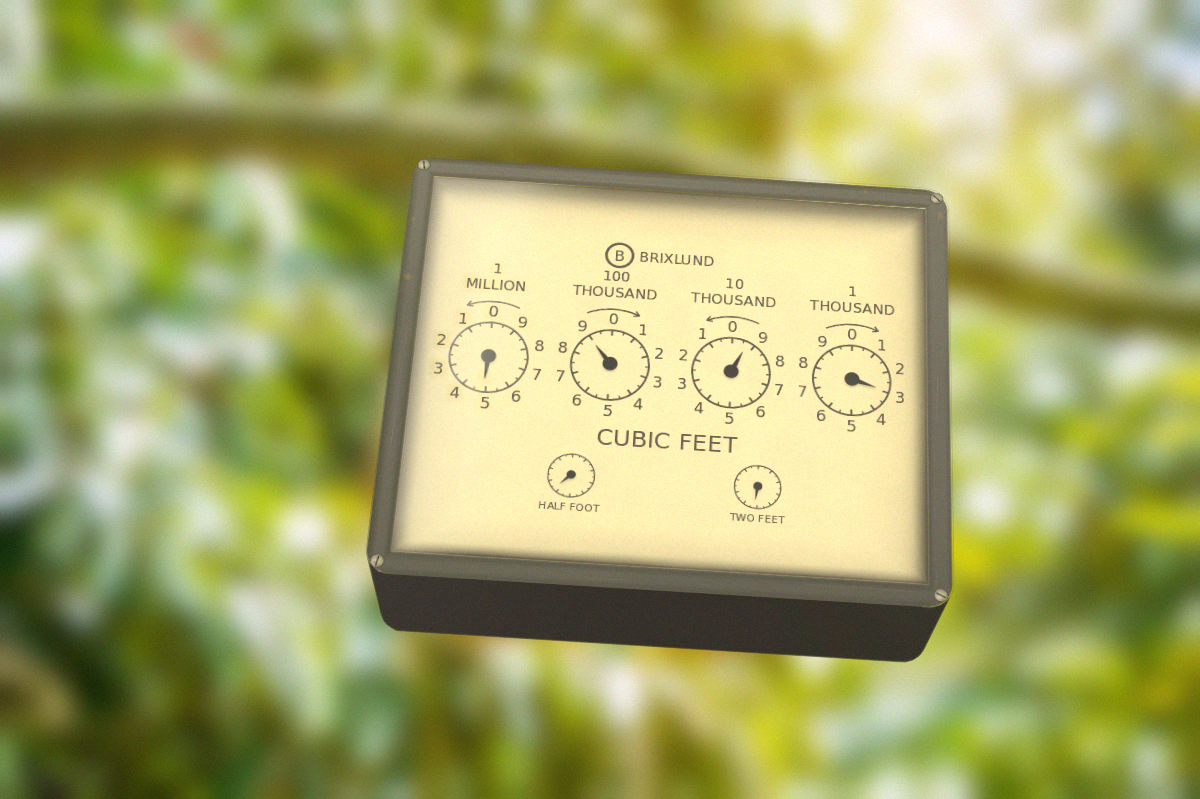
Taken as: 489300 ft³
